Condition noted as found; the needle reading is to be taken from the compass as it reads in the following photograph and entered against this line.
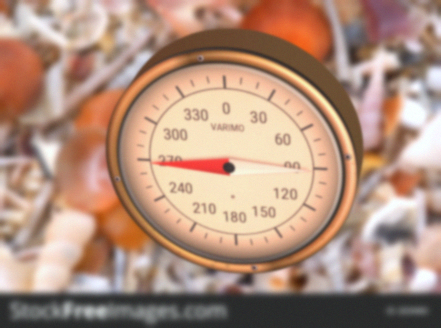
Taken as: 270 °
